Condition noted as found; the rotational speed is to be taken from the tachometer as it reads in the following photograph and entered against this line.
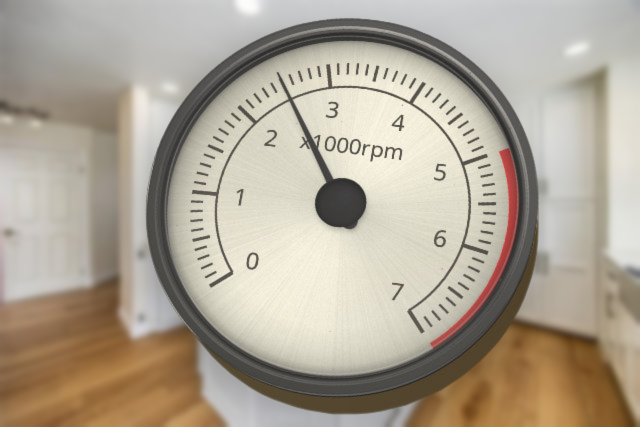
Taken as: 2500 rpm
